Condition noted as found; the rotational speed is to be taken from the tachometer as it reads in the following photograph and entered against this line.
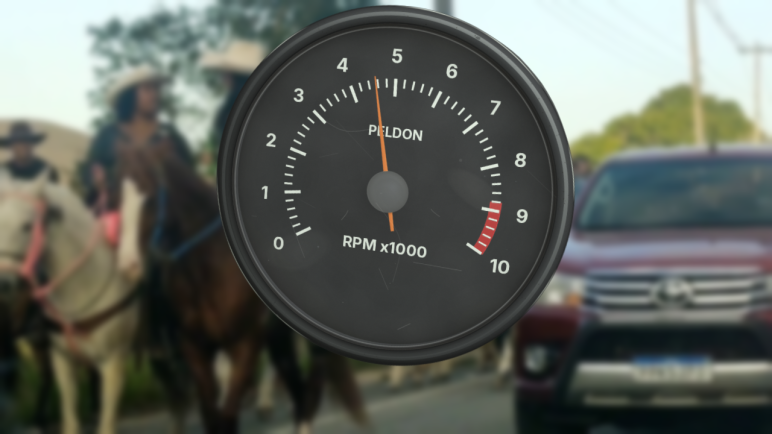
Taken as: 4600 rpm
